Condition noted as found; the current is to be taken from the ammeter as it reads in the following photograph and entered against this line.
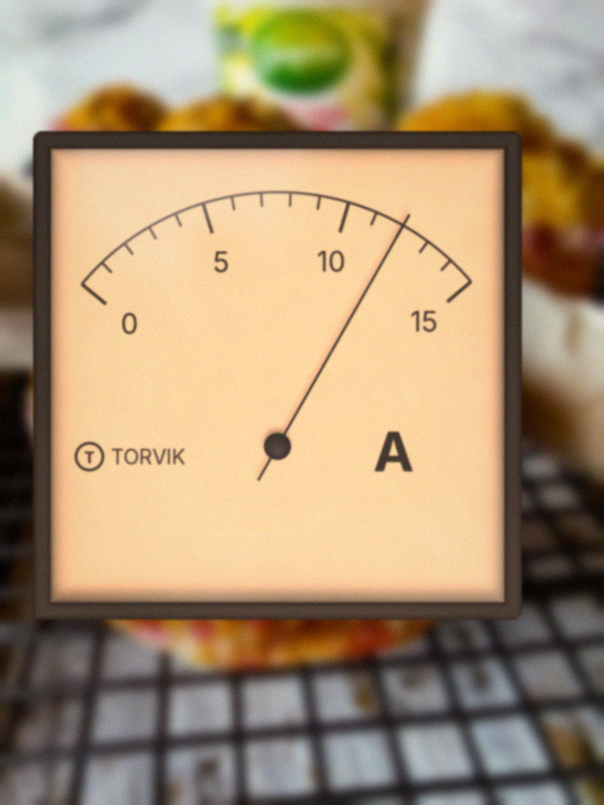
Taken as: 12 A
